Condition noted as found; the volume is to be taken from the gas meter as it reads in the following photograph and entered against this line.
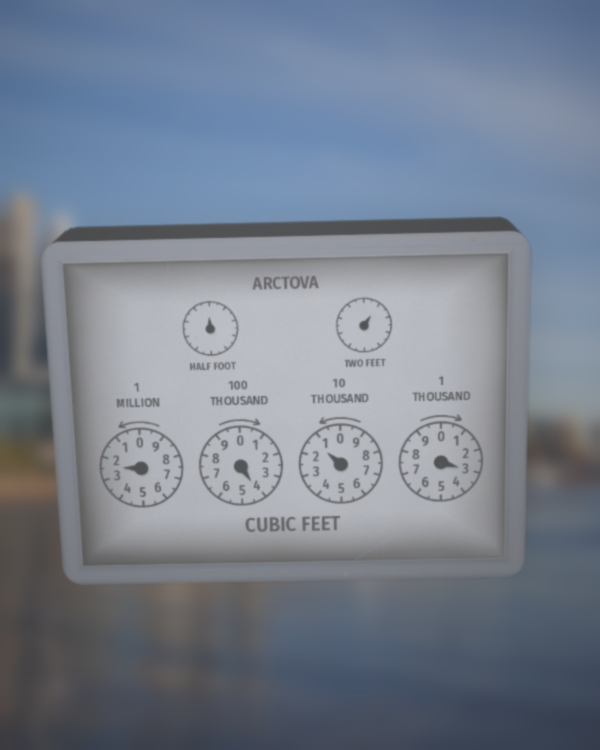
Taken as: 241300 ft³
